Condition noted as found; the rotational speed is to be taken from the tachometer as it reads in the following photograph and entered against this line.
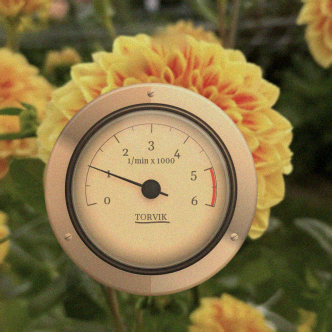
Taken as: 1000 rpm
